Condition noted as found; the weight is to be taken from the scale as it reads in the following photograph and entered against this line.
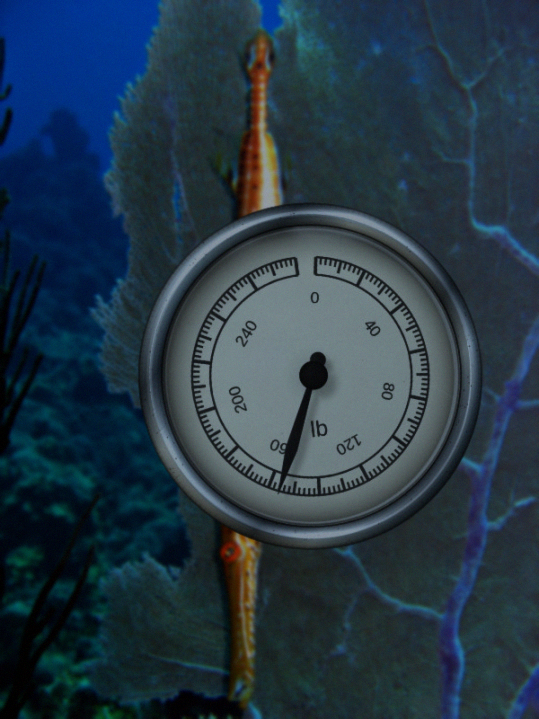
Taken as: 156 lb
